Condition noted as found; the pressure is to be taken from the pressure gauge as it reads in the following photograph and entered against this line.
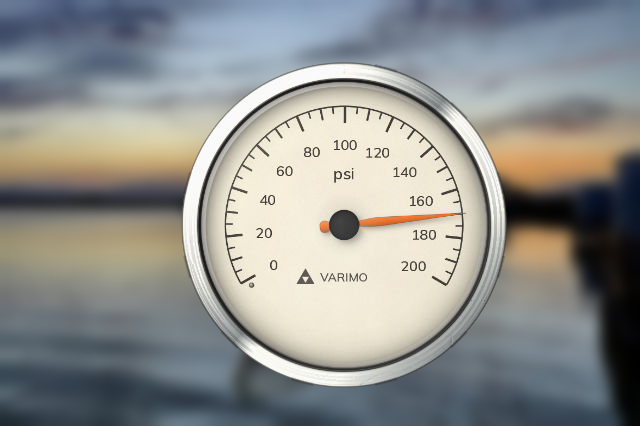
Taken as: 170 psi
